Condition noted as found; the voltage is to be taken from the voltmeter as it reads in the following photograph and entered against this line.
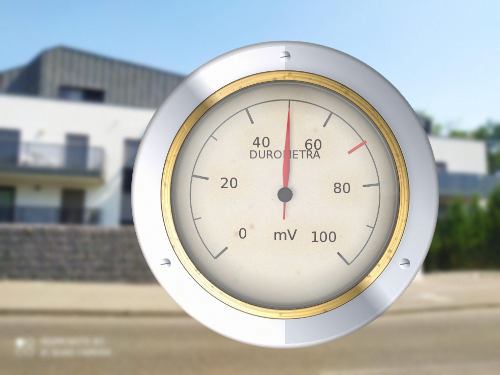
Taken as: 50 mV
